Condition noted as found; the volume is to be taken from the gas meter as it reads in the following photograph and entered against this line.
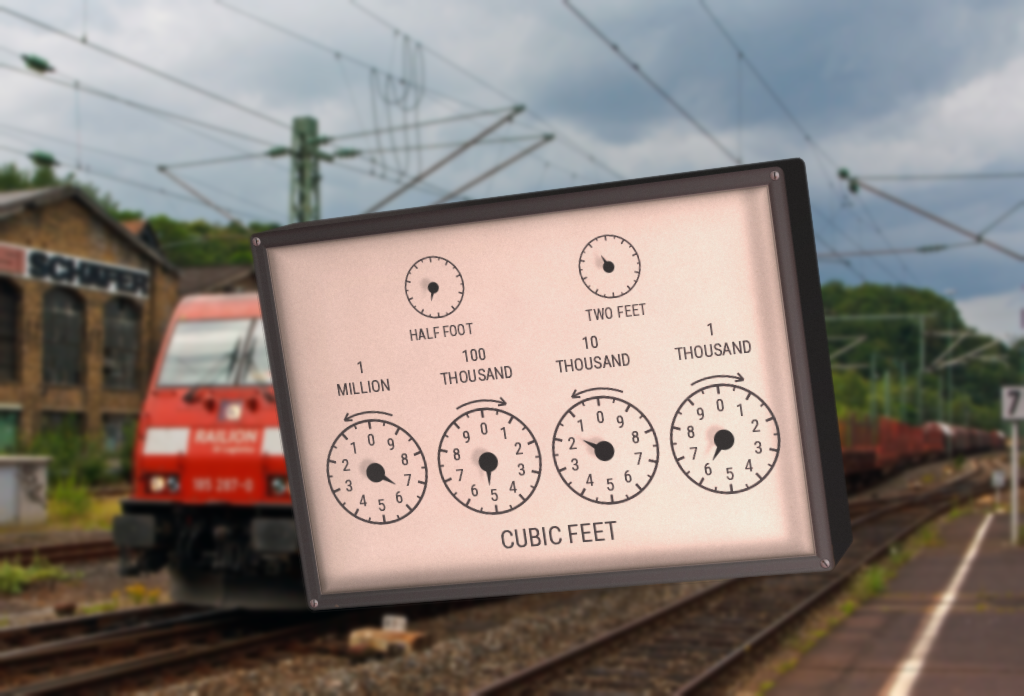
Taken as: 651600 ft³
